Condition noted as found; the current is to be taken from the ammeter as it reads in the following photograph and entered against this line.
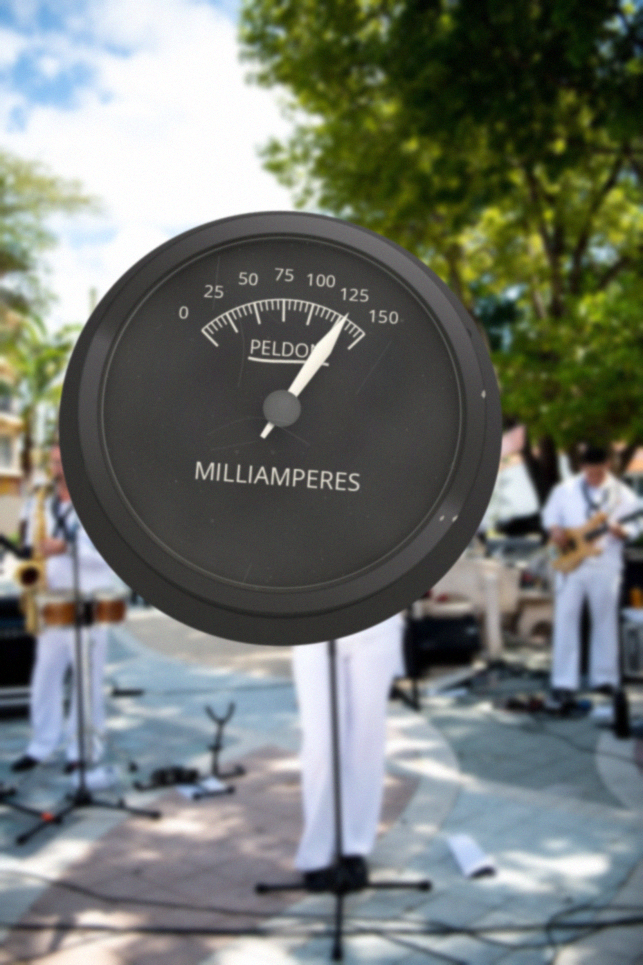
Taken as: 130 mA
